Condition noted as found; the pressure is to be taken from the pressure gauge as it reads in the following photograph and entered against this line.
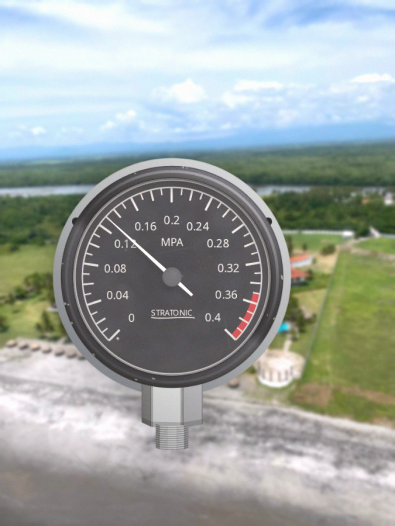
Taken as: 0.13 MPa
